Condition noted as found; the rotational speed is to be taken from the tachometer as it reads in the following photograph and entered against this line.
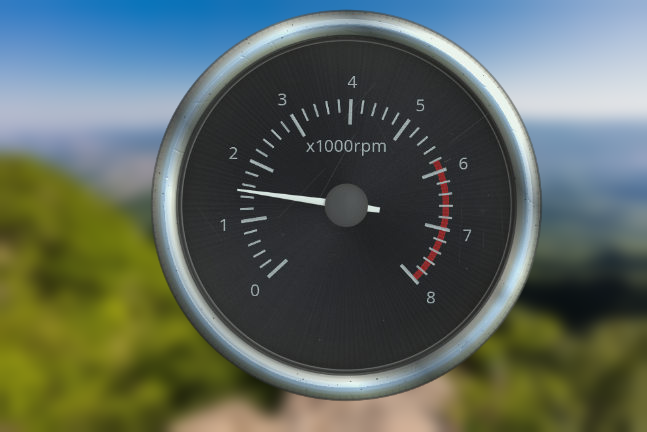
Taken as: 1500 rpm
